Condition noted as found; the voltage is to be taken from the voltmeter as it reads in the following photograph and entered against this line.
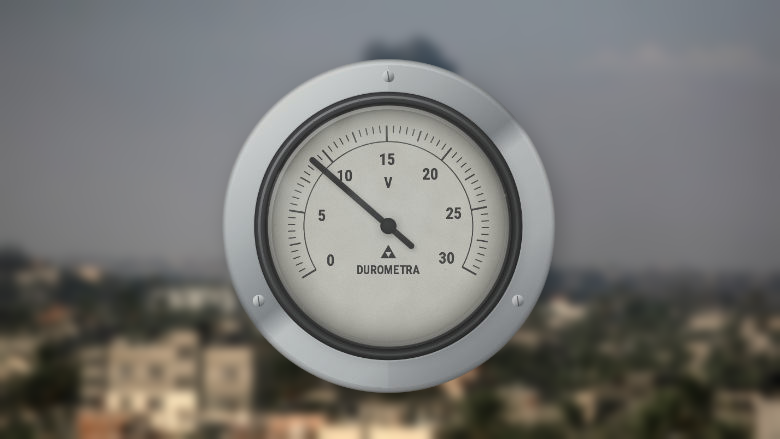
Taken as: 9 V
